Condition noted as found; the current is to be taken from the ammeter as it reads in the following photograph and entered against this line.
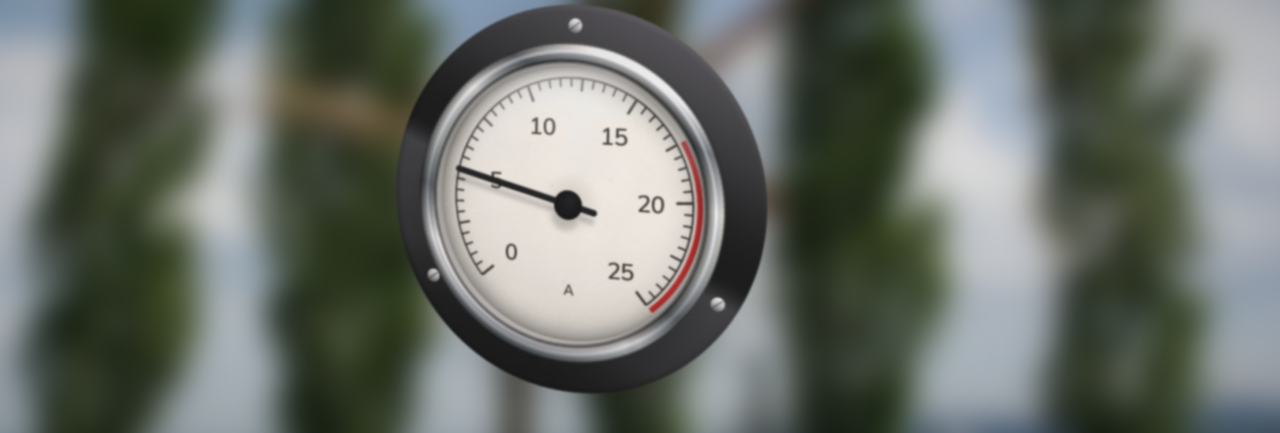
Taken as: 5 A
